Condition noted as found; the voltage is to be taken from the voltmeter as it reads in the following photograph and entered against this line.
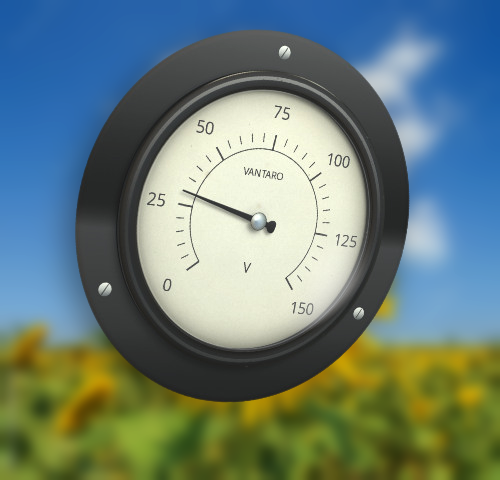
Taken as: 30 V
